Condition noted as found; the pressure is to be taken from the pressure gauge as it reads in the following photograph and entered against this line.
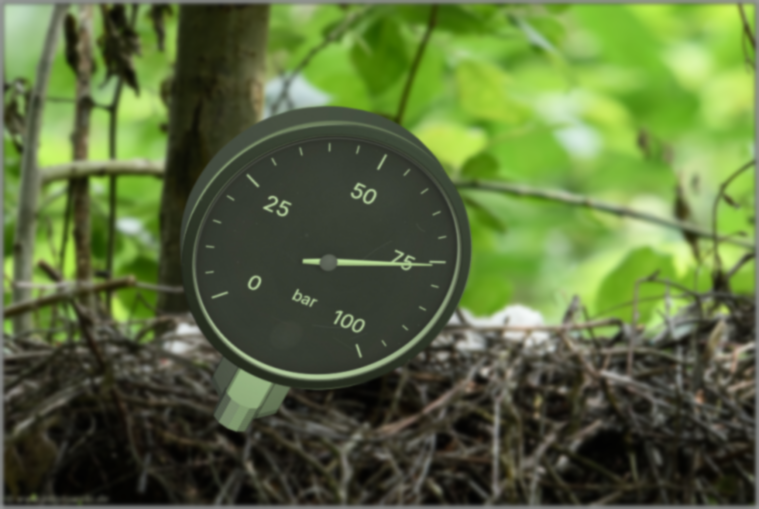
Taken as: 75 bar
